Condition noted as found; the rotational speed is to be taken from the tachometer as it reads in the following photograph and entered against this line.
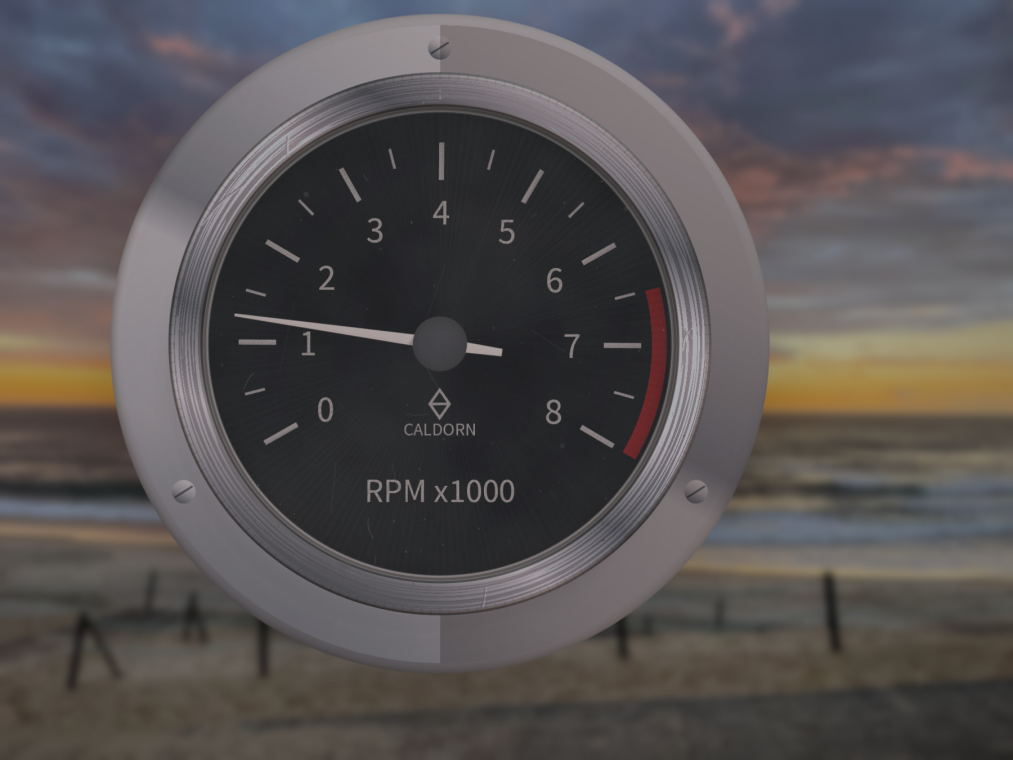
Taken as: 1250 rpm
